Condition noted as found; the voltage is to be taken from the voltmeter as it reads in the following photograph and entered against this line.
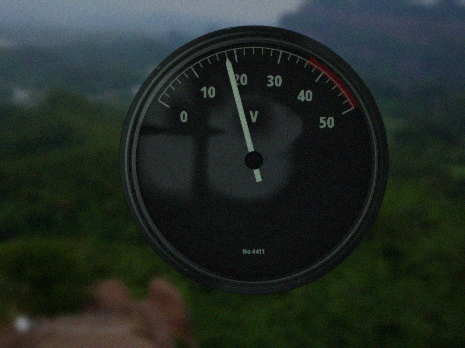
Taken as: 18 V
